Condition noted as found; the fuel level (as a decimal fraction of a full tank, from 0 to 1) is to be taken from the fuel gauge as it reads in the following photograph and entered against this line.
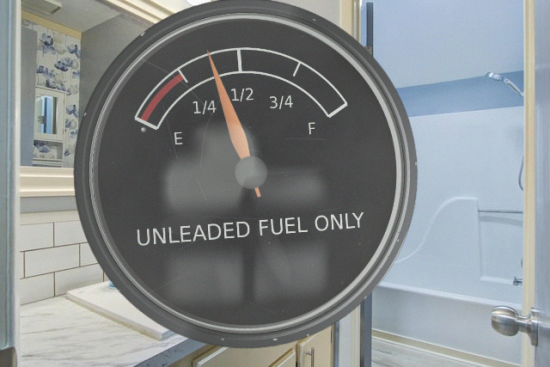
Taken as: 0.375
